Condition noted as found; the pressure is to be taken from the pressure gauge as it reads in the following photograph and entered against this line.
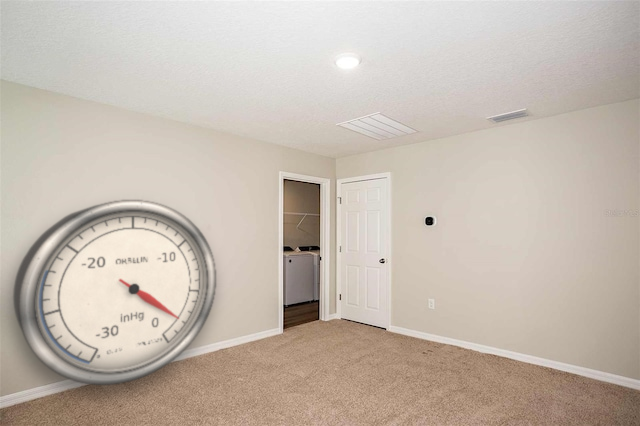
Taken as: -2 inHg
